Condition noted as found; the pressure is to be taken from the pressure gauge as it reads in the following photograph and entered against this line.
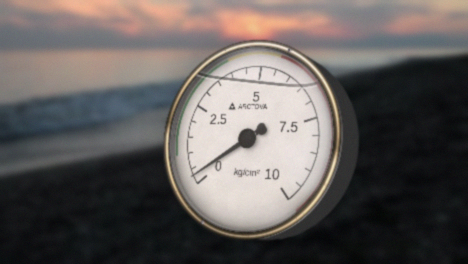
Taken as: 0.25 kg/cm²
